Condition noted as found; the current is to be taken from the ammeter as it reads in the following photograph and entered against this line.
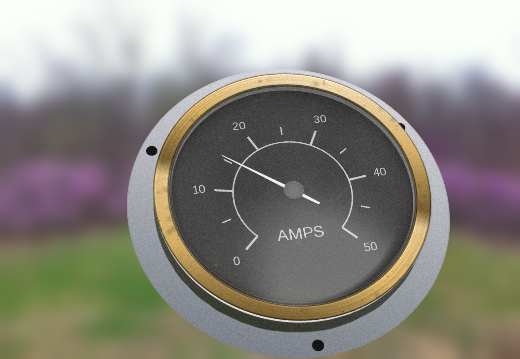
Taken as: 15 A
